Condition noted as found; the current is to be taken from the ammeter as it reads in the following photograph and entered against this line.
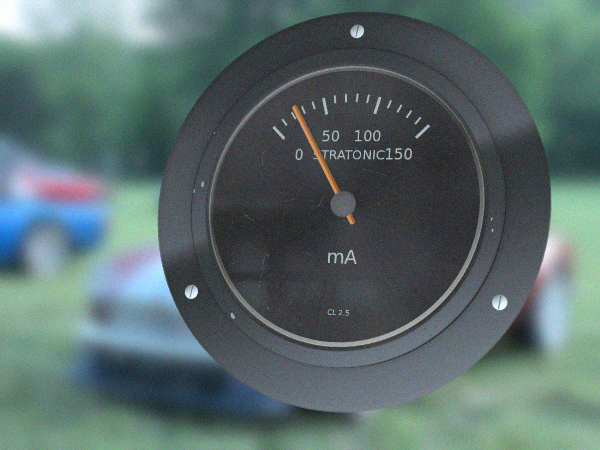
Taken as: 25 mA
